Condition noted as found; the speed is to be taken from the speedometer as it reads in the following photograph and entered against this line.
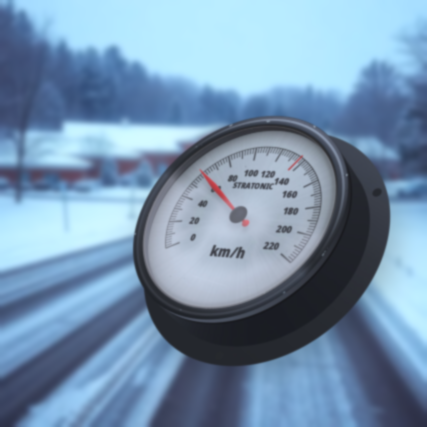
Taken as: 60 km/h
